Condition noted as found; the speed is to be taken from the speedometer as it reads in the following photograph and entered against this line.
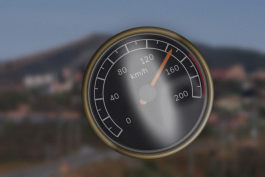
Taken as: 145 km/h
